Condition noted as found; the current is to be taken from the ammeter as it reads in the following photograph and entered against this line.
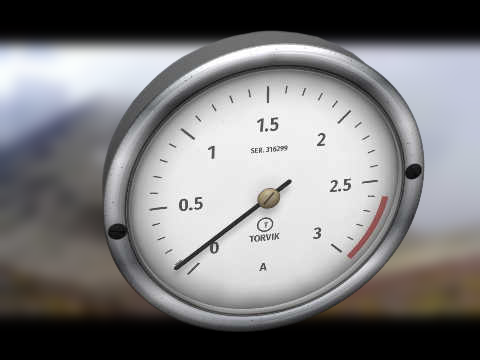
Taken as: 0.1 A
